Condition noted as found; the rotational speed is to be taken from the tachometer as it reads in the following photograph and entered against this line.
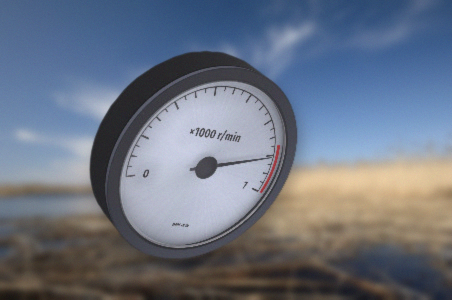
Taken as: 6000 rpm
